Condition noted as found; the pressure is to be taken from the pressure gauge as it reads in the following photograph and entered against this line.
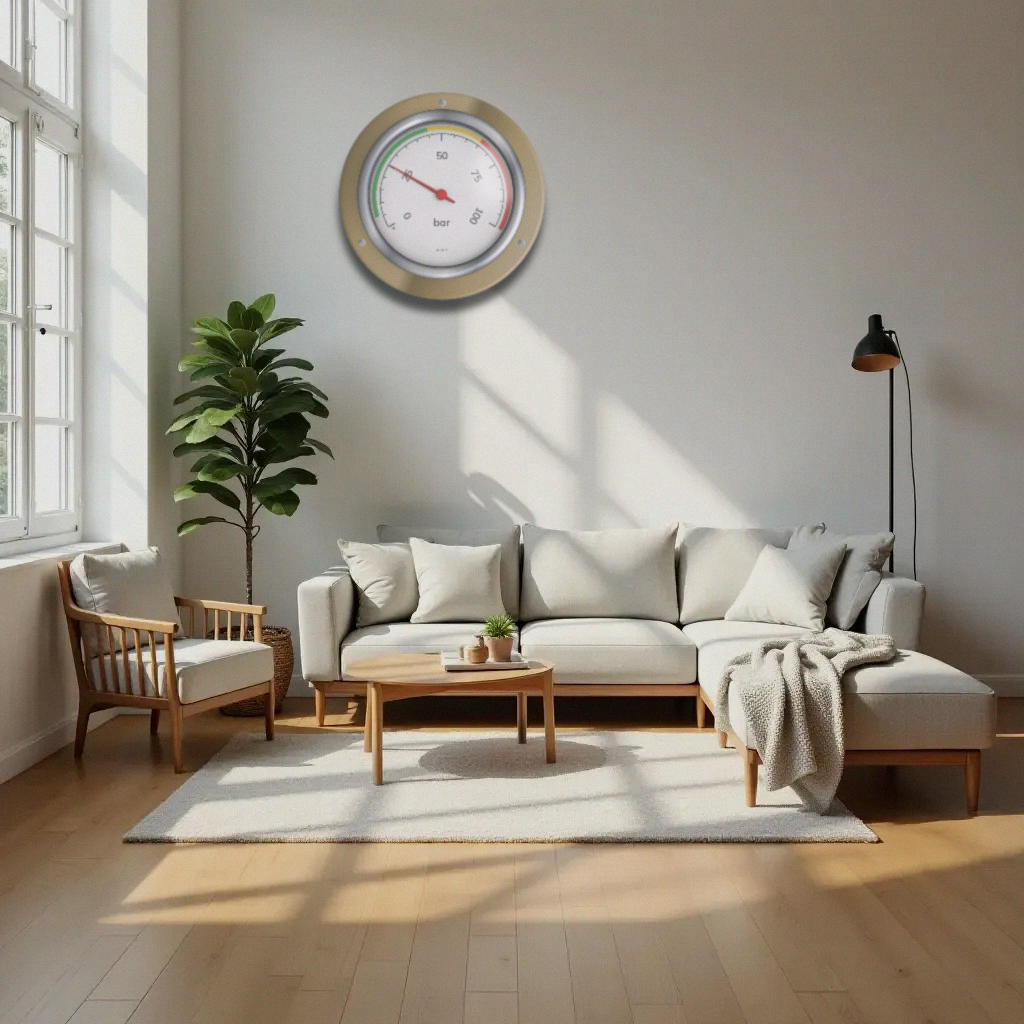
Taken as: 25 bar
